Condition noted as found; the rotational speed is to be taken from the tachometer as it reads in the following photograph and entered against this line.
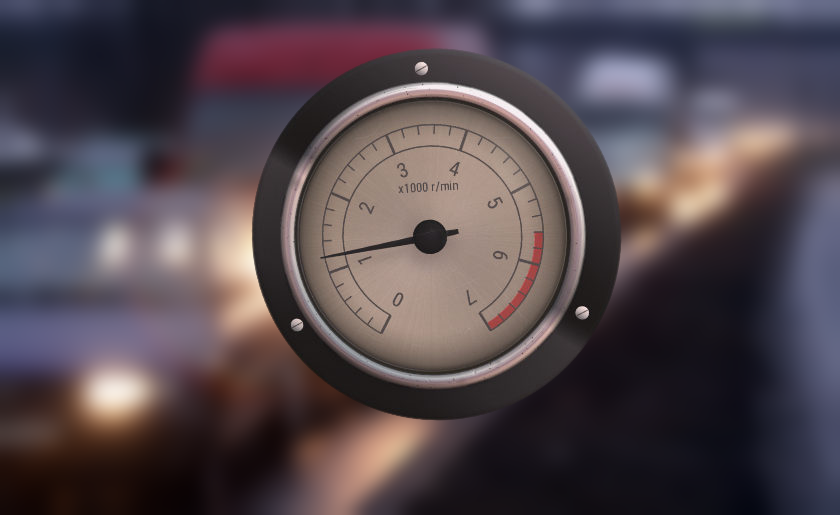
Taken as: 1200 rpm
